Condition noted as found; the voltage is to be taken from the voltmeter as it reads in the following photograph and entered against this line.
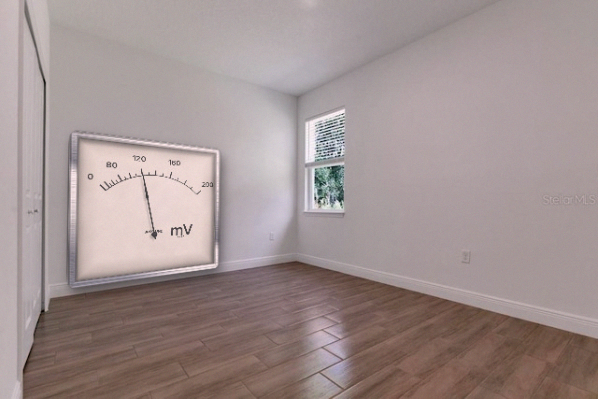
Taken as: 120 mV
